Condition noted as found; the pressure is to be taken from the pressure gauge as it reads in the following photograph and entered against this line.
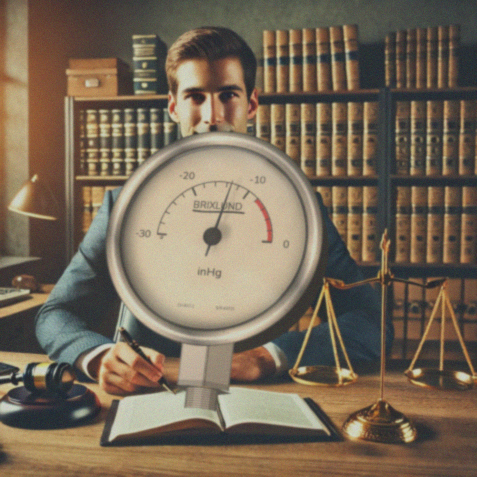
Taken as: -13 inHg
